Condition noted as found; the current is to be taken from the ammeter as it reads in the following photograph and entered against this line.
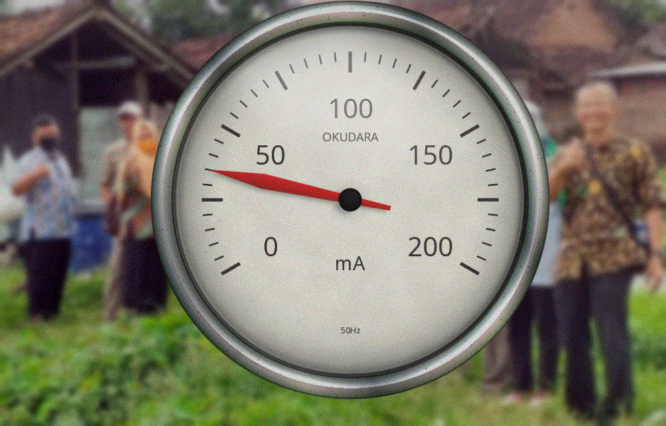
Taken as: 35 mA
